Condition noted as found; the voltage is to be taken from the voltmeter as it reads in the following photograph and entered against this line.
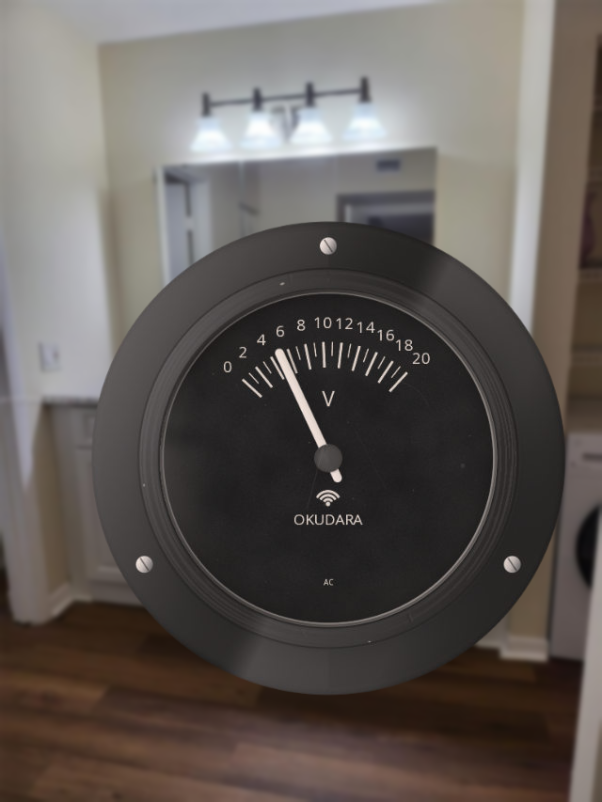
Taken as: 5 V
